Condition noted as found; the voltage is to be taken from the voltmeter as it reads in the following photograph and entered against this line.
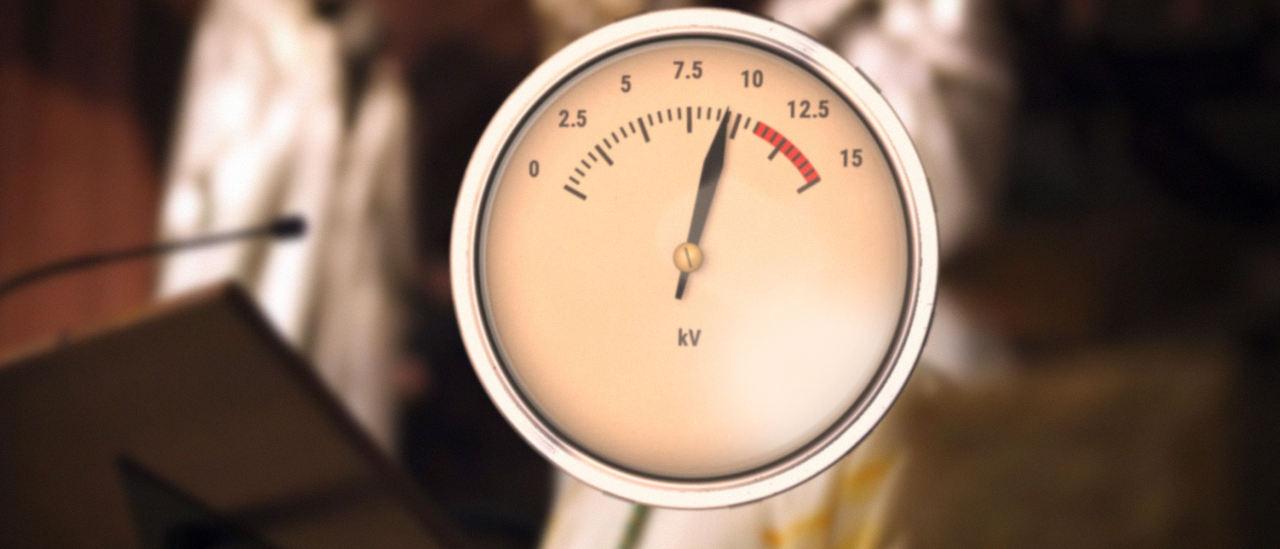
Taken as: 9.5 kV
